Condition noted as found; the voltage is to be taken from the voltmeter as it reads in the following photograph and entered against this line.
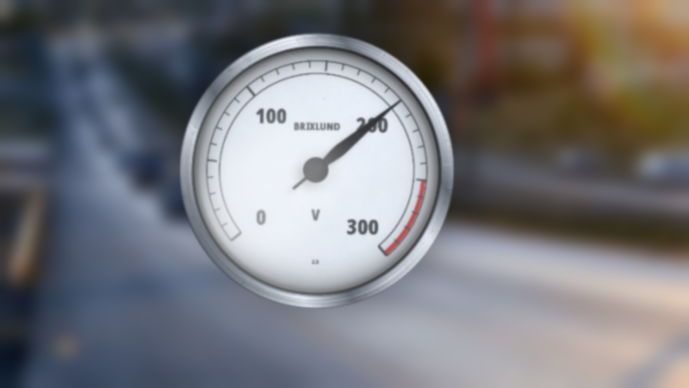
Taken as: 200 V
